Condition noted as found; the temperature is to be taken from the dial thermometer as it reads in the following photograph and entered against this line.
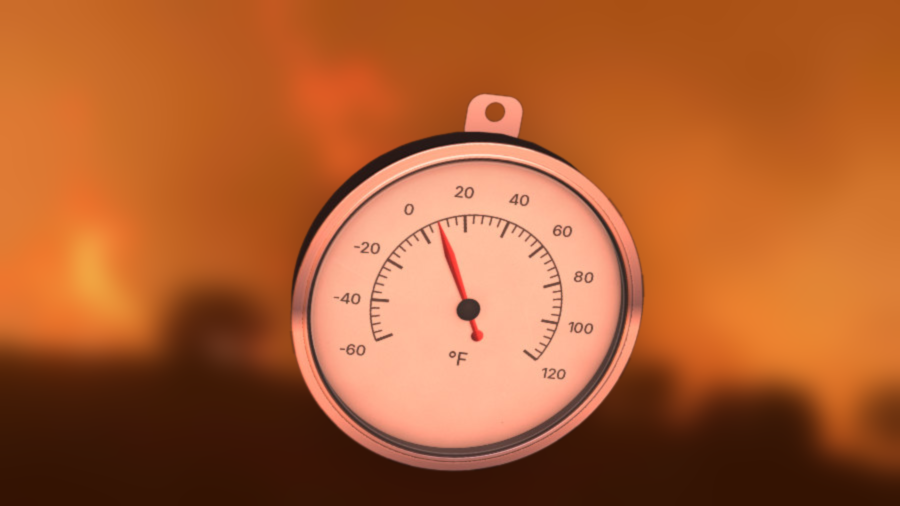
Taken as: 8 °F
